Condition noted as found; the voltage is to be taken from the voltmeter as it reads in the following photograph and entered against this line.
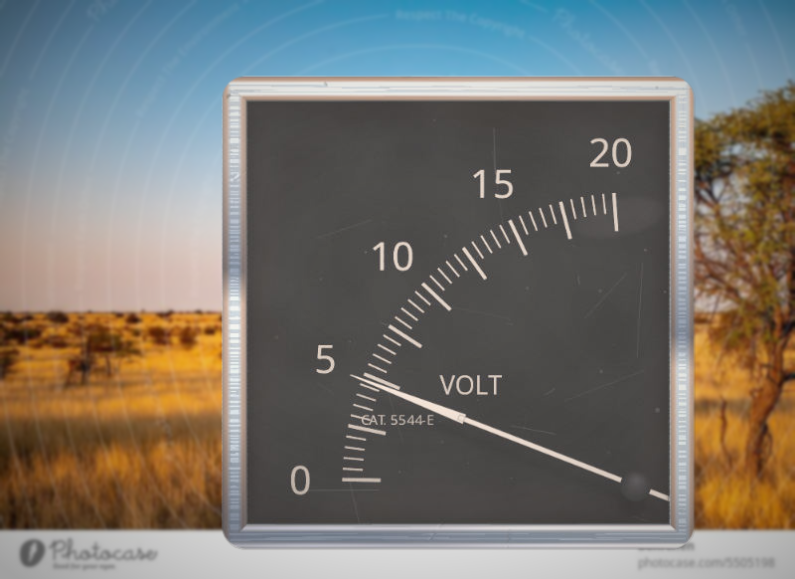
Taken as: 4.75 V
